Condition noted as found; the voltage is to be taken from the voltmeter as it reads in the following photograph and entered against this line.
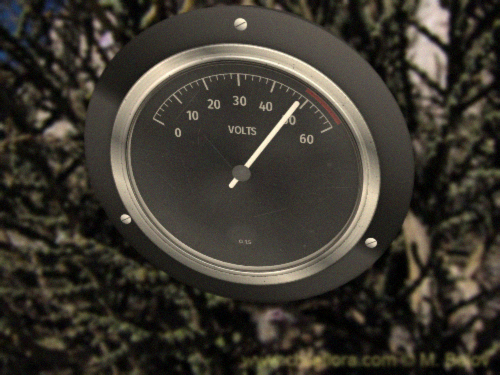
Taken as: 48 V
